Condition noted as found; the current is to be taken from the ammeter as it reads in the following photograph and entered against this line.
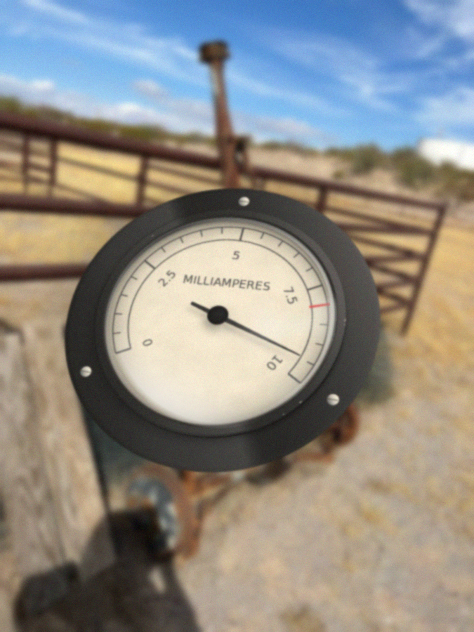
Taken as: 9.5 mA
